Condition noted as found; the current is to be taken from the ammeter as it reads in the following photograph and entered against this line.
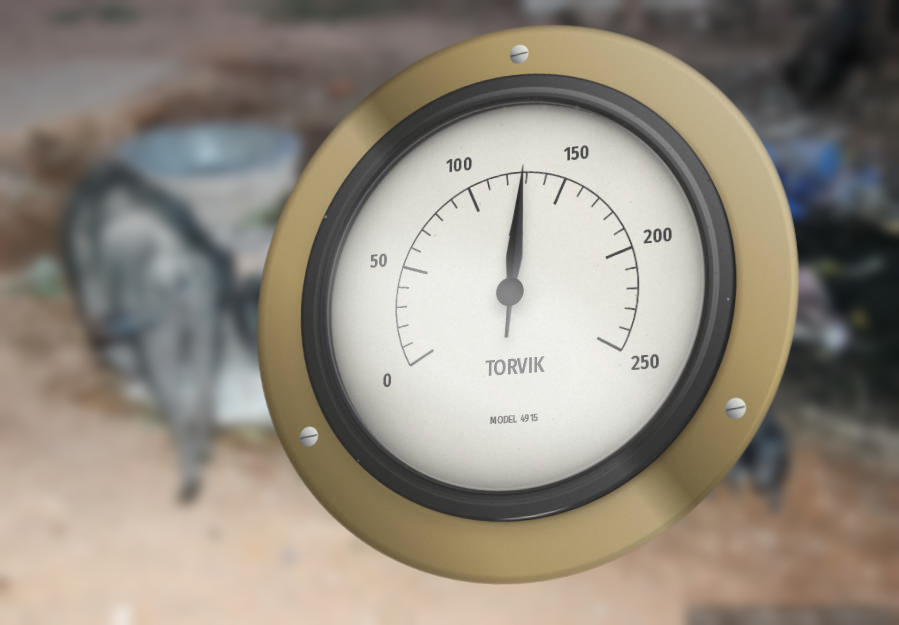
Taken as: 130 A
